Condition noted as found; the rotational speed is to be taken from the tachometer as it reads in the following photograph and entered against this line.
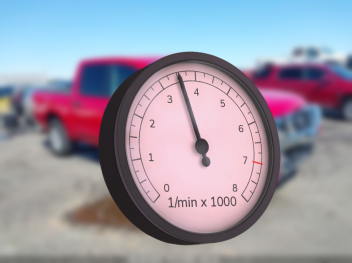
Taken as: 3500 rpm
